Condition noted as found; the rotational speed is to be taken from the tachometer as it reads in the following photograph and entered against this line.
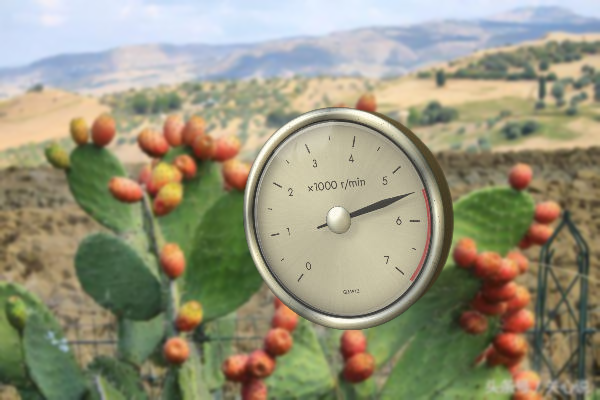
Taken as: 5500 rpm
